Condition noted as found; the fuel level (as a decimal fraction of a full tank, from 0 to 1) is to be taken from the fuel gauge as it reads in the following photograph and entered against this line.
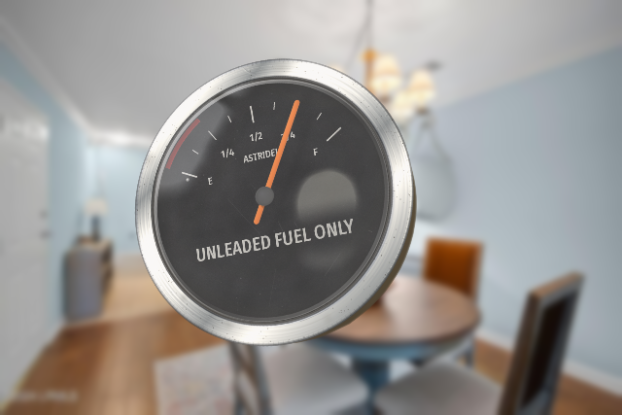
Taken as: 0.75
